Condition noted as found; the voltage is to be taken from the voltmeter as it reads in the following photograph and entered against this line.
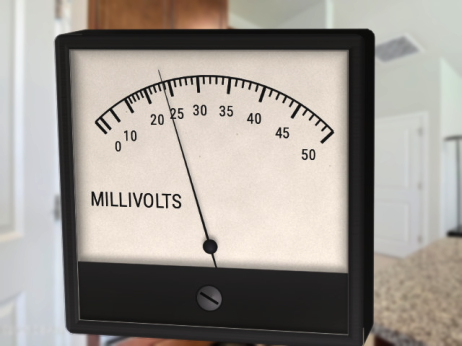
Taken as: 24 mV
